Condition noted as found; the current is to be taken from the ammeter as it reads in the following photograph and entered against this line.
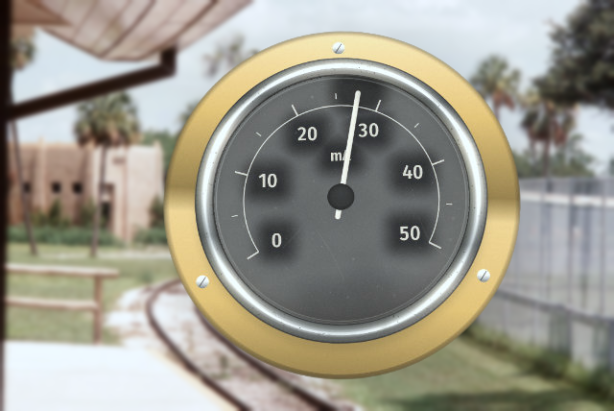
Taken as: 27.5 mA
